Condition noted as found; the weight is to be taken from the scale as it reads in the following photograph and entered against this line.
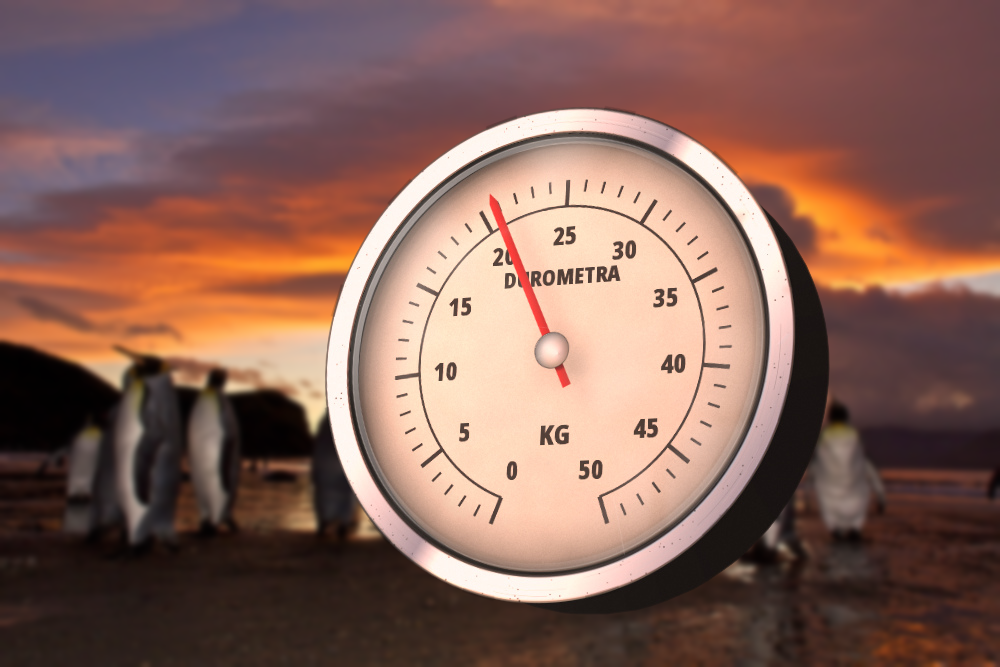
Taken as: 21 kg
